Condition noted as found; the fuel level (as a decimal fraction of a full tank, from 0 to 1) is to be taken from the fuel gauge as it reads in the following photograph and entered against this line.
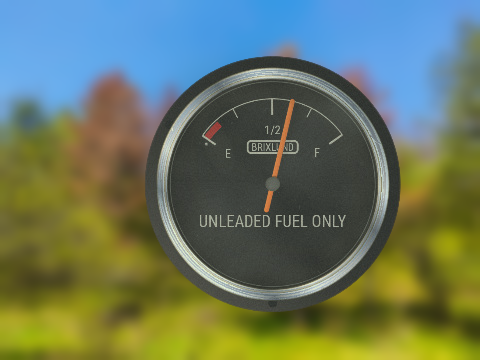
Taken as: 0.625
